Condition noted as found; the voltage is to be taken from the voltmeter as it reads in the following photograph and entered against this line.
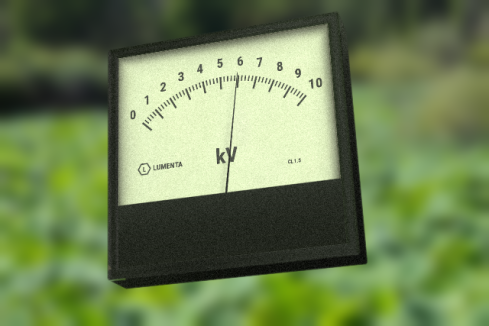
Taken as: 6 kV
